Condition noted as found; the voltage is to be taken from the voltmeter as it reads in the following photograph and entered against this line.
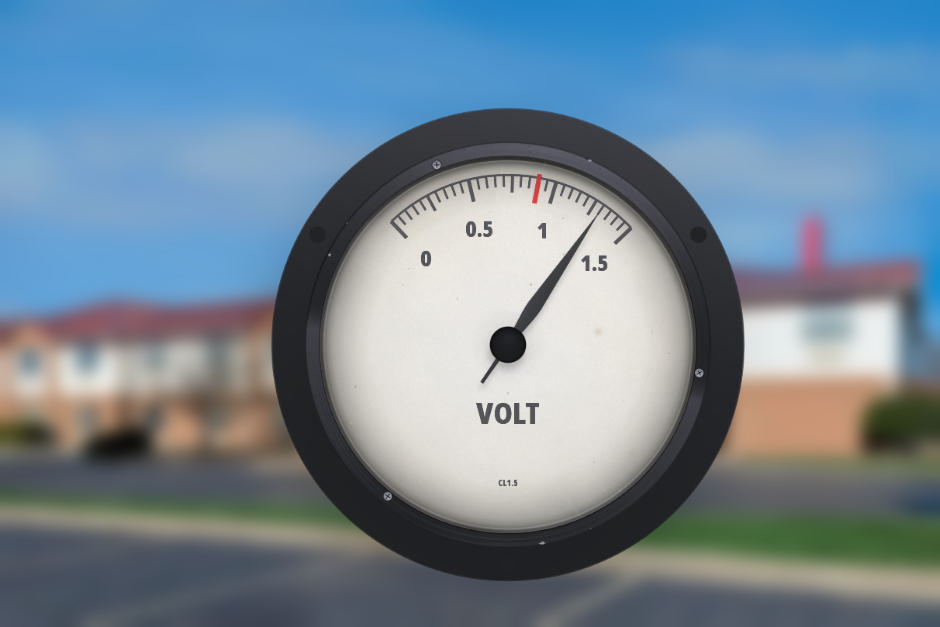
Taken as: 1.3 V
